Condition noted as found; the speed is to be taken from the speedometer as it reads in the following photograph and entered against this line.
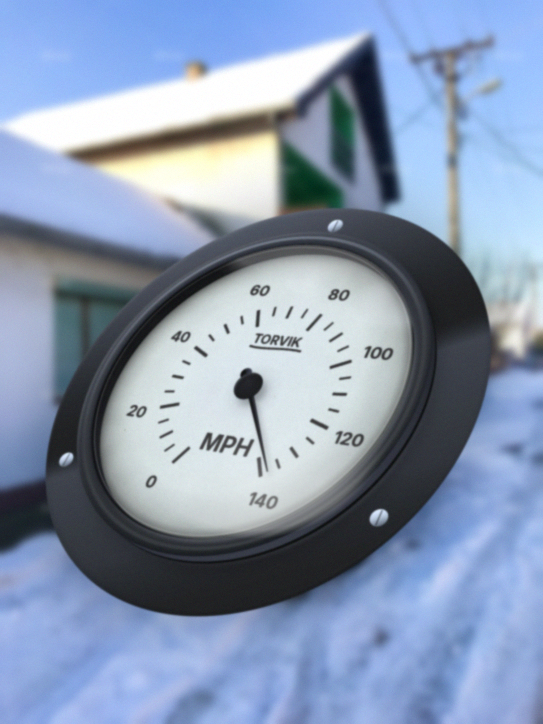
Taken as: 137.5 mph
